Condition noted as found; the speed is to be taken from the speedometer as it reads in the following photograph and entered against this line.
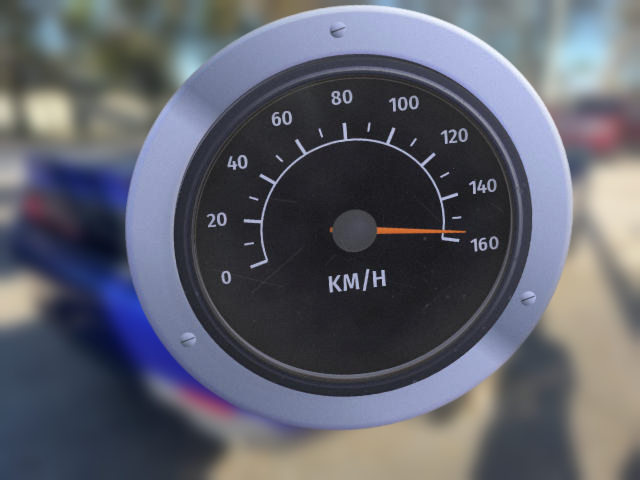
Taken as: 155 km/h
